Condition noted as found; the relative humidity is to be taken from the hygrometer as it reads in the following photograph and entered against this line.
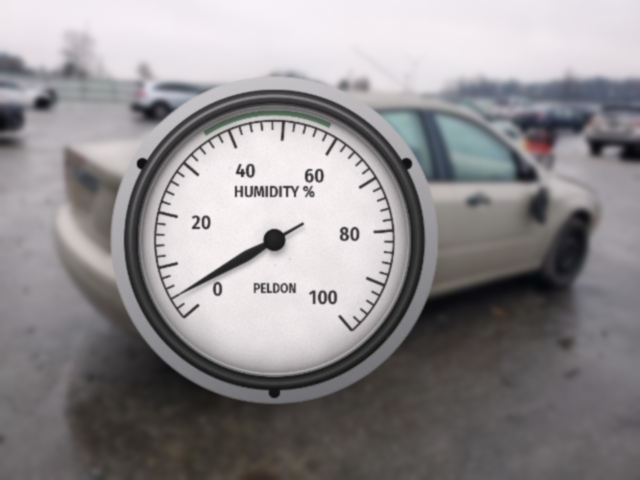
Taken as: 4 %
